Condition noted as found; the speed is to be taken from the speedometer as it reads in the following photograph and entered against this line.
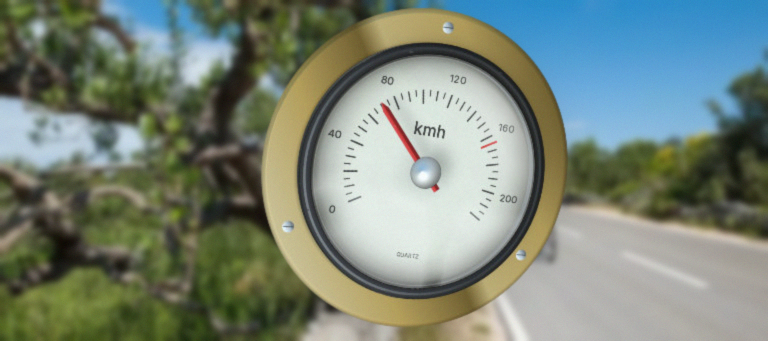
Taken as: 70 km/h
